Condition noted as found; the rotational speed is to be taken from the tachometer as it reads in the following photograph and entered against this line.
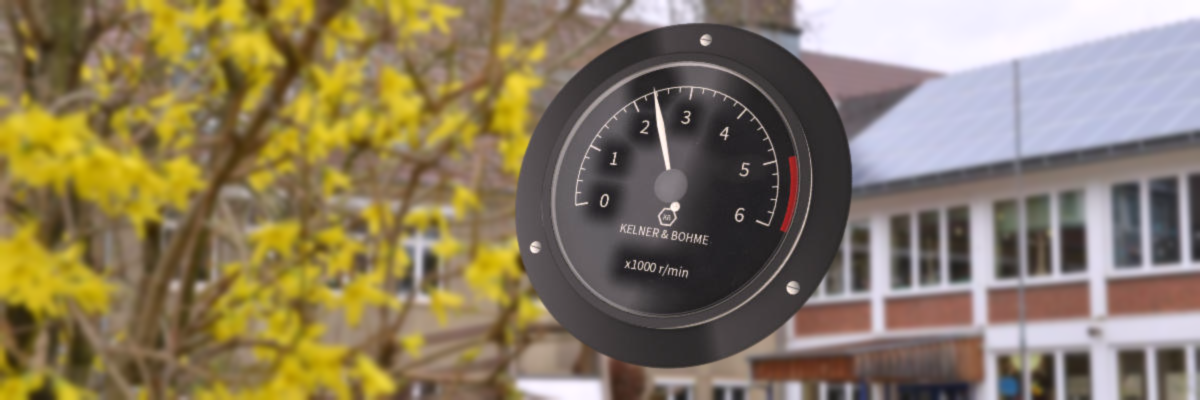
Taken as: 2400 rpm
